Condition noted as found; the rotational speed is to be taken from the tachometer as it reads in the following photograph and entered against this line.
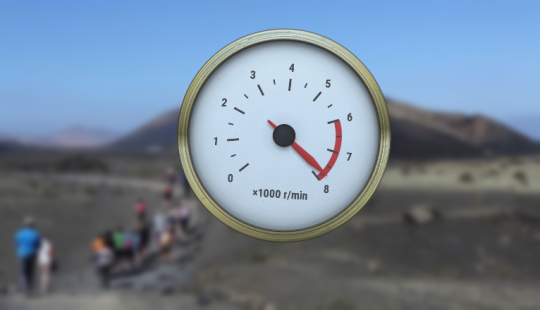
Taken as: 7750 rpm
